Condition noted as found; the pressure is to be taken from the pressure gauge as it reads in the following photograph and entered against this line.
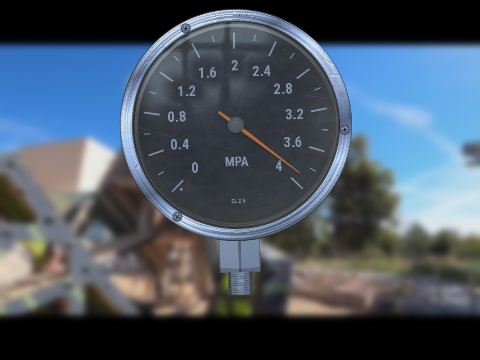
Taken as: 3.9 MPa
